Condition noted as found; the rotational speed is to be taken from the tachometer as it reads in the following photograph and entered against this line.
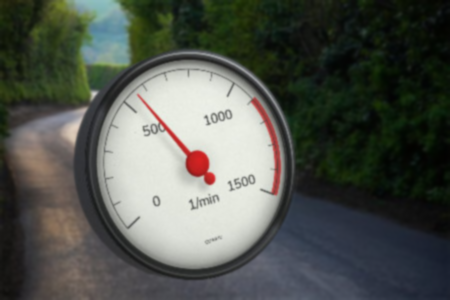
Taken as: 550 rpm
